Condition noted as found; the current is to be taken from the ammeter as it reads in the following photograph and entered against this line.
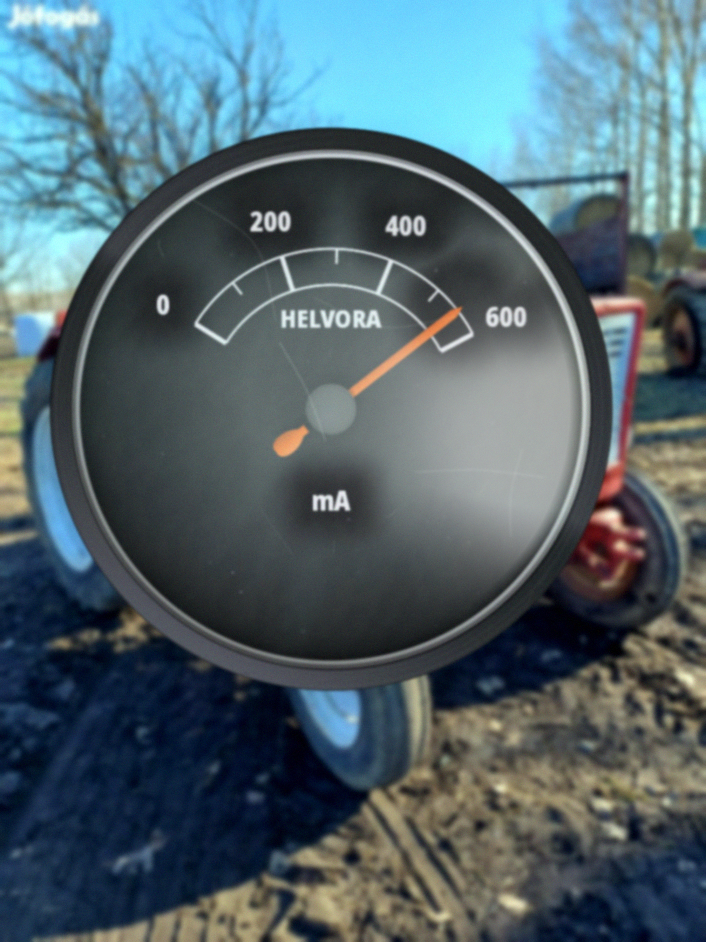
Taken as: 550 mA
